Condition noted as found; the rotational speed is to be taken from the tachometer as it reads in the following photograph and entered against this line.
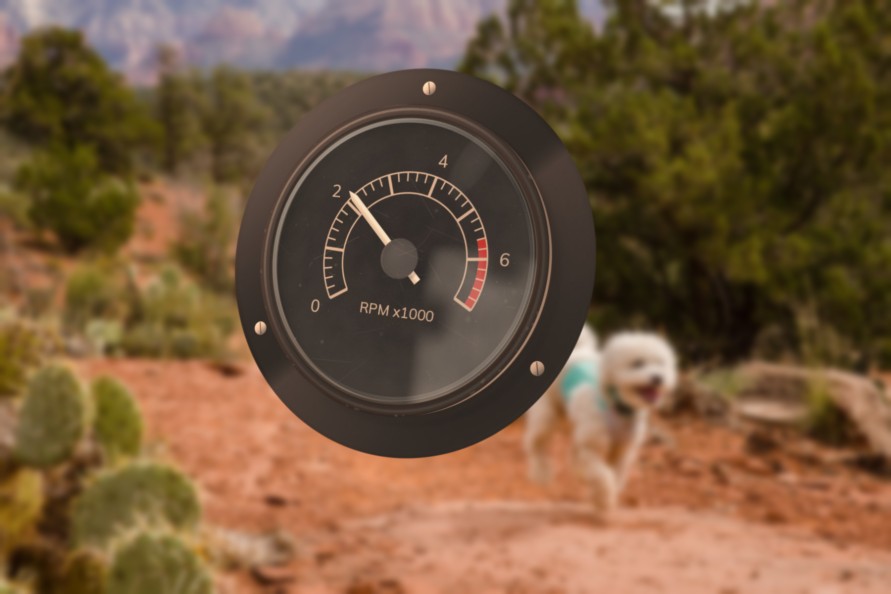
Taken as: 2200 rpm
